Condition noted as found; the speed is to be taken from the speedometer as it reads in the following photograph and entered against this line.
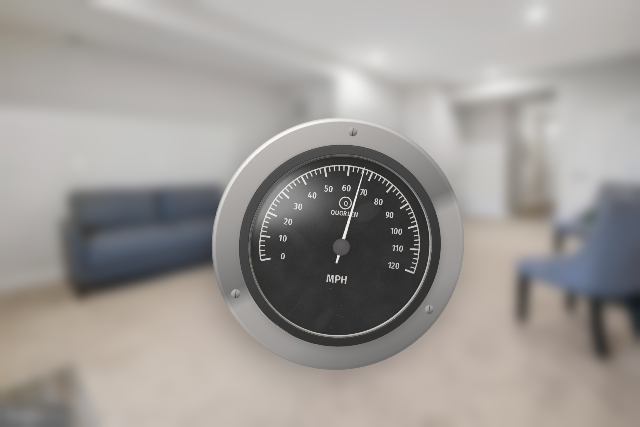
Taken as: 66 mph
